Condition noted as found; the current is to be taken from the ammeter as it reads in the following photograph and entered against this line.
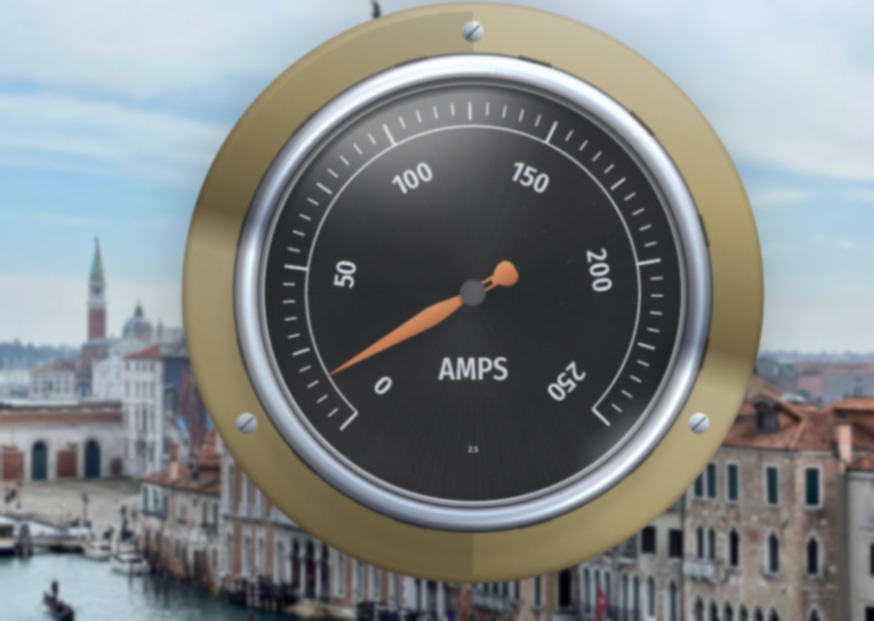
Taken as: 15 A
